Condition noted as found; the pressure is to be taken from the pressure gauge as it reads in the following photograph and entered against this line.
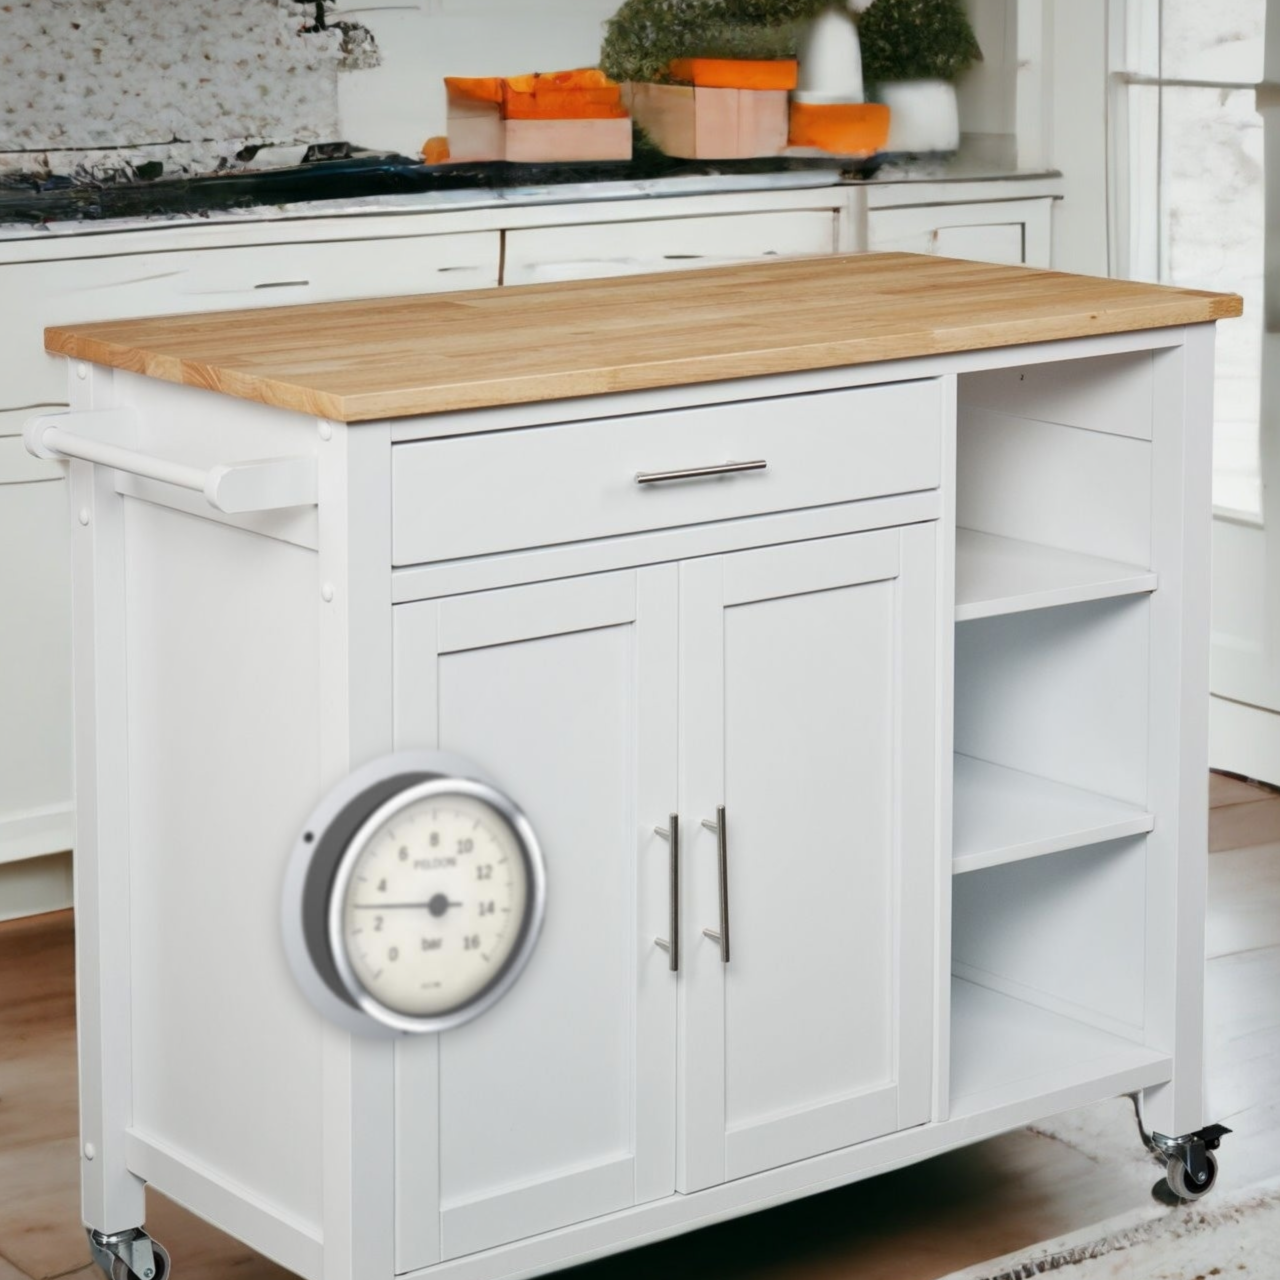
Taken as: 3 bar
